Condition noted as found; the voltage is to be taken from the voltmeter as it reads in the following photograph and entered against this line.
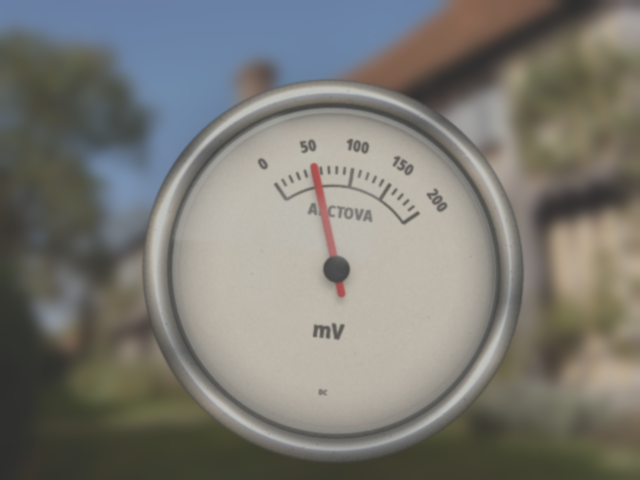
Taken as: 50 mV
